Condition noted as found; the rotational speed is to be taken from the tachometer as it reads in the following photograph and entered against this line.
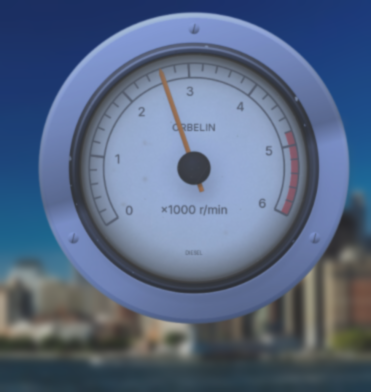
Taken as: 2600 rpm
